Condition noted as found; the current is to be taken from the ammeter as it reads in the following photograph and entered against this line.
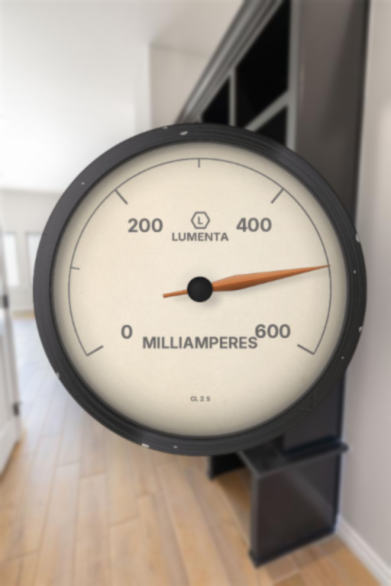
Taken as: 500 mA
